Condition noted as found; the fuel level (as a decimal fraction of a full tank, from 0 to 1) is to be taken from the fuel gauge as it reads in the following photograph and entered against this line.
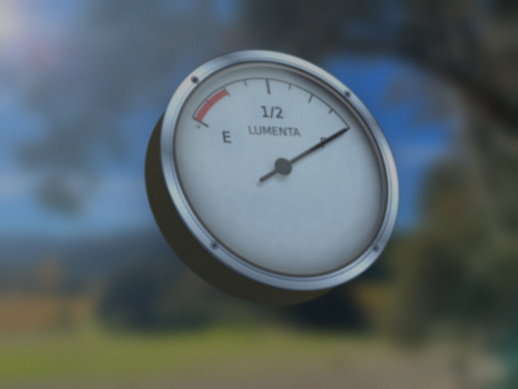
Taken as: 1
